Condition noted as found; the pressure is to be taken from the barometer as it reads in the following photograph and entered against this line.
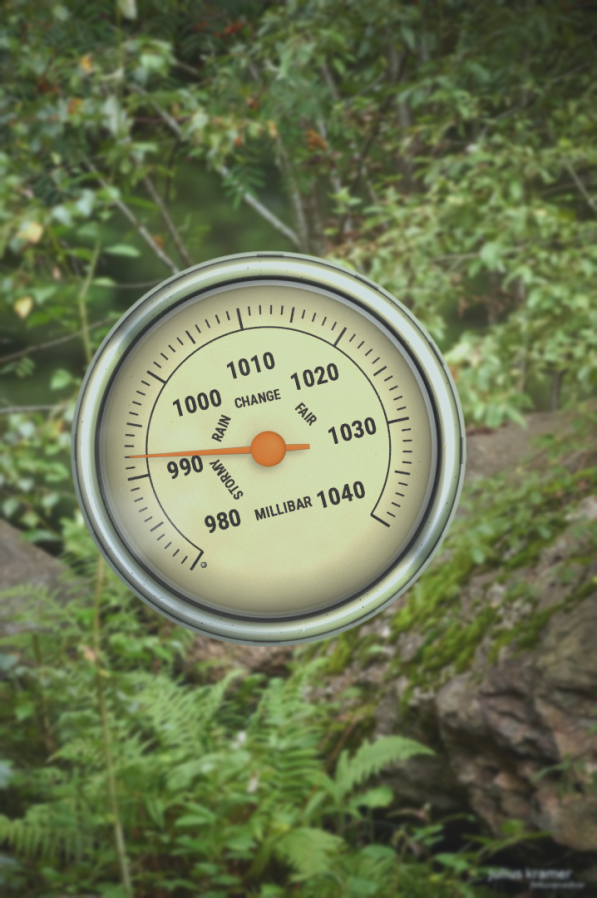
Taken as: 992 mbar
